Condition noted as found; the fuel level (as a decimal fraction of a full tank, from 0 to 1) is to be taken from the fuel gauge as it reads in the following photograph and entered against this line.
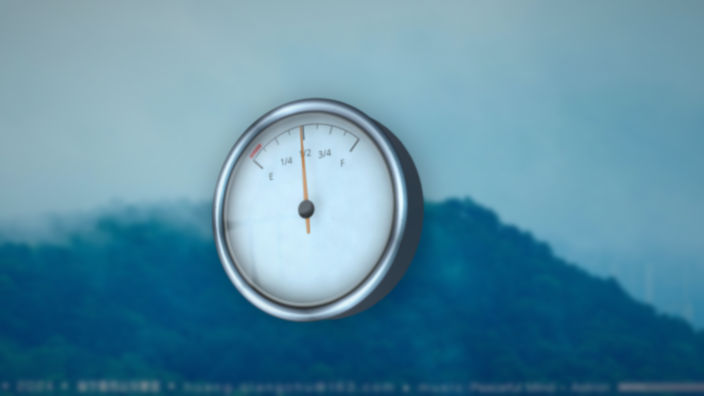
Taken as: 0.5
